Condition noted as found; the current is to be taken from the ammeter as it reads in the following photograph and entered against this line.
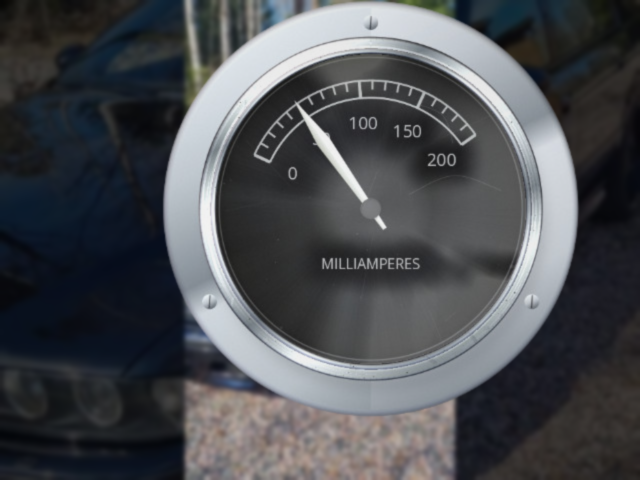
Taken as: 50 mA
